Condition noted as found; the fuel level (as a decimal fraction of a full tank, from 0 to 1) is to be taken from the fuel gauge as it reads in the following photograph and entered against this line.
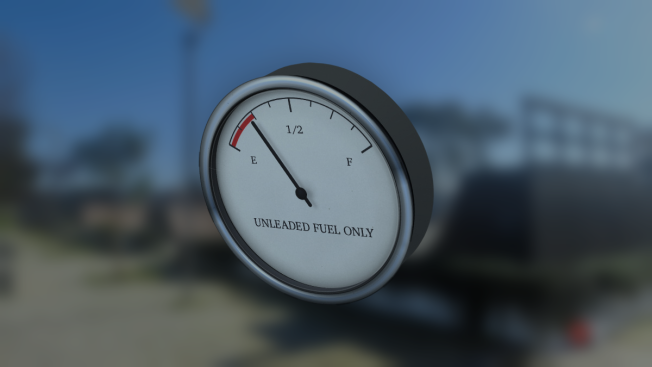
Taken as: 0.25
